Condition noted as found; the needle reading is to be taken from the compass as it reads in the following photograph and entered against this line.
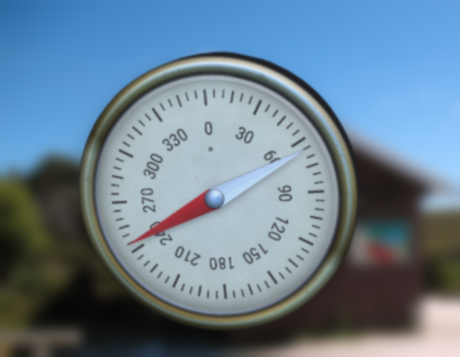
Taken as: 245 °
